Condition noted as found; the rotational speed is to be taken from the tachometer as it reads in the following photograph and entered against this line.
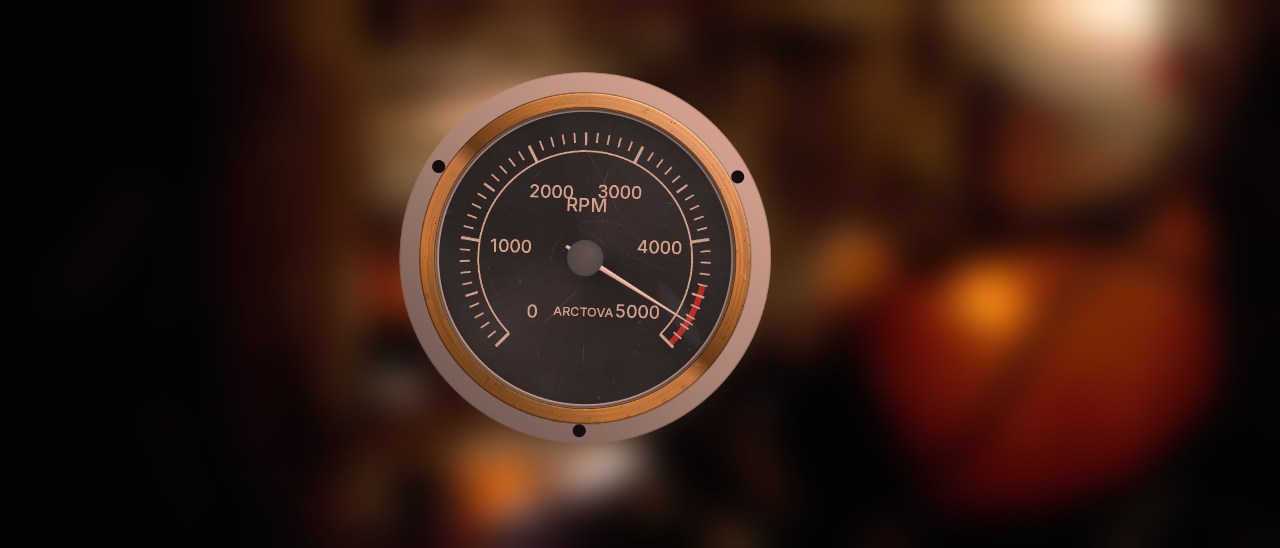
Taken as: 4750 rpm
